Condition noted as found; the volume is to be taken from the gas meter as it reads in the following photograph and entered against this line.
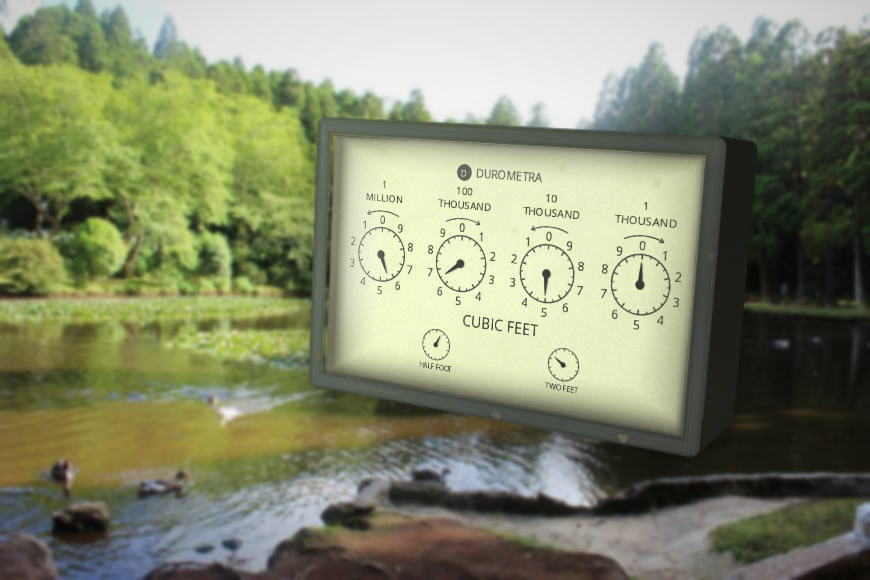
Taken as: 565000 ft³
